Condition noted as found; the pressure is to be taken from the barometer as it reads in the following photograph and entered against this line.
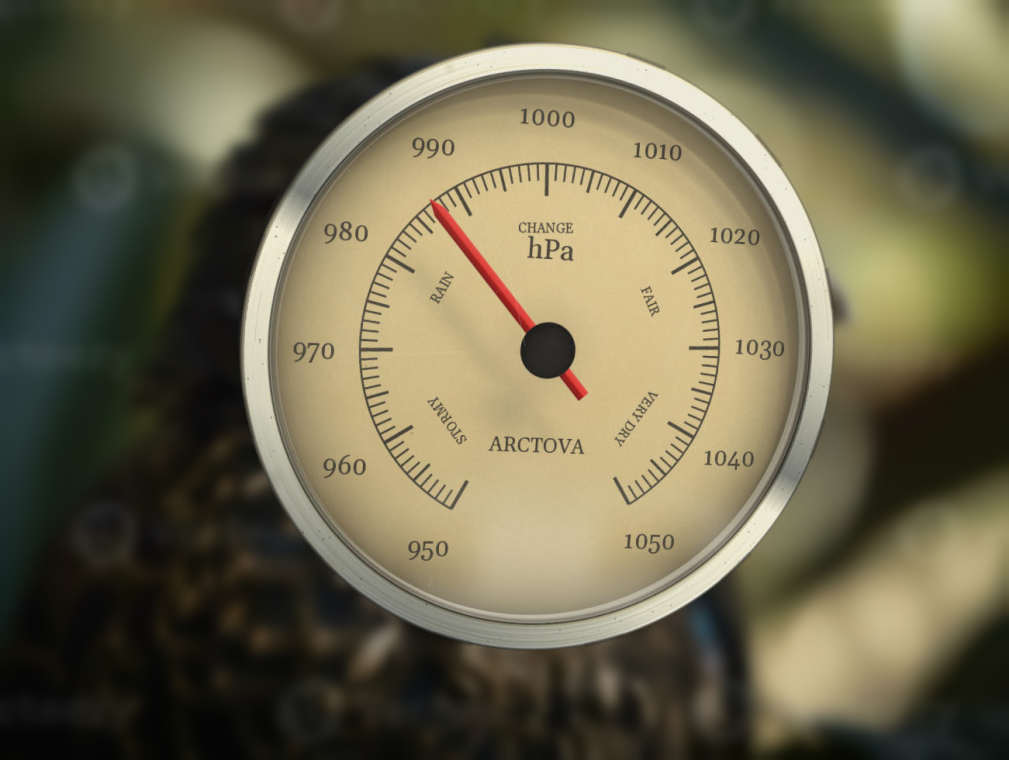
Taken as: 987 hPa
